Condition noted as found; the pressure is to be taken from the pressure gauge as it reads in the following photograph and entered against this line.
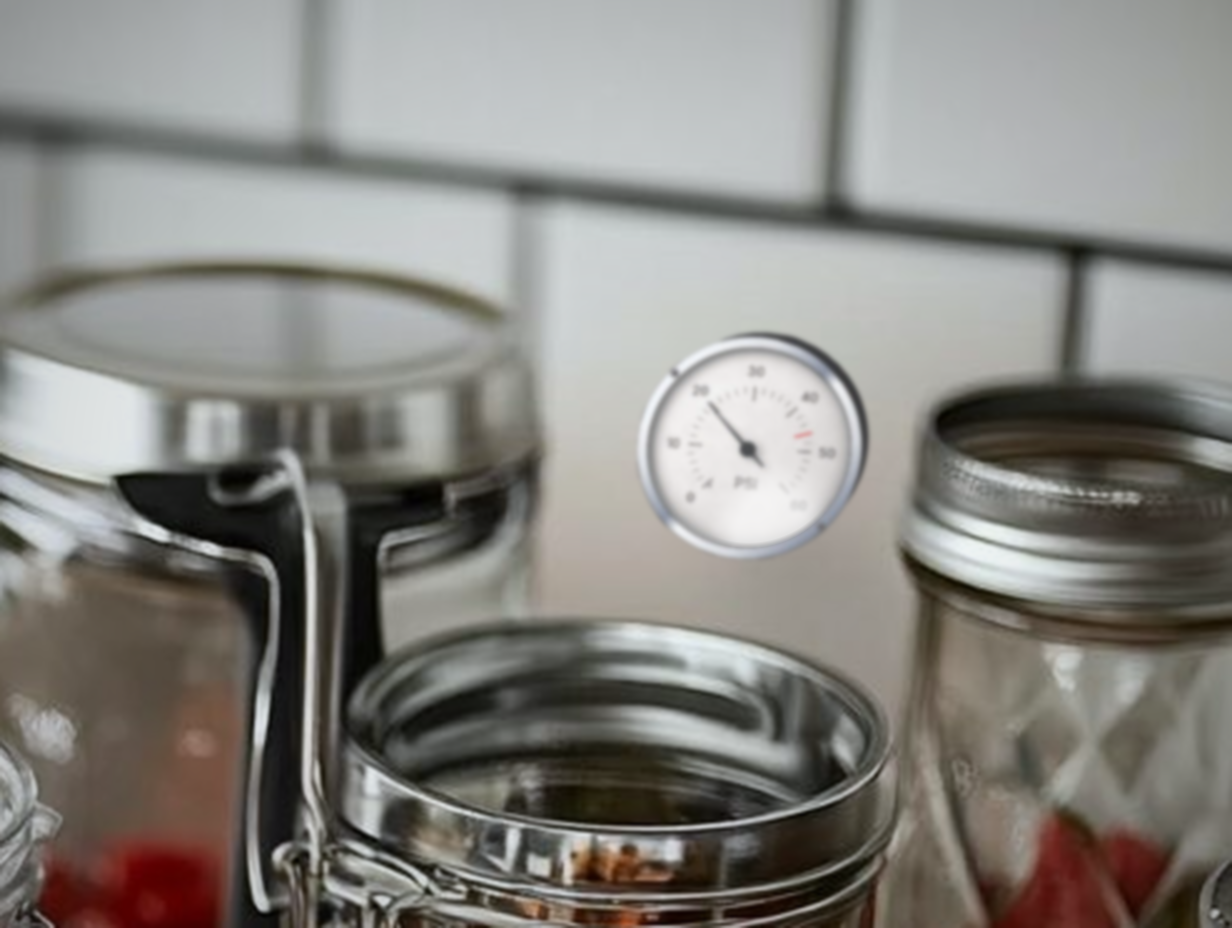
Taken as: 20 psi
